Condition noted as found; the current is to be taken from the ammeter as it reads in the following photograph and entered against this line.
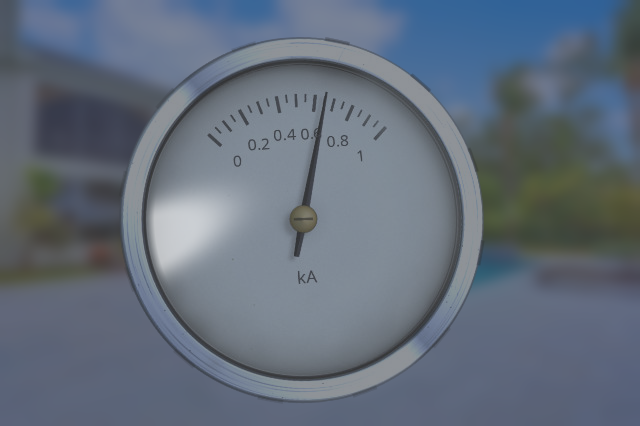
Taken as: 0.65 kA
